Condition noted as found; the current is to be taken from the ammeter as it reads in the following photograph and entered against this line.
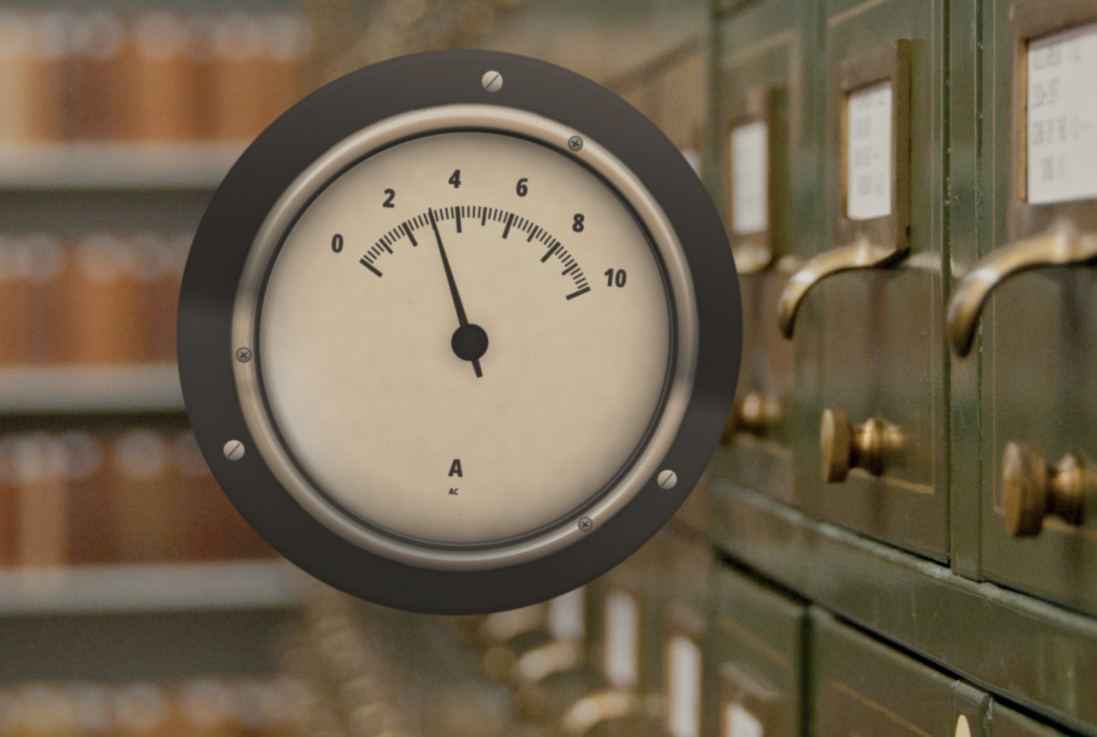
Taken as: 3 A
